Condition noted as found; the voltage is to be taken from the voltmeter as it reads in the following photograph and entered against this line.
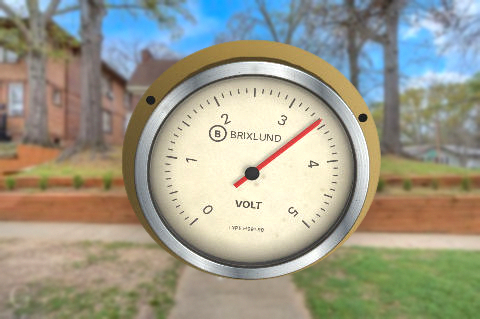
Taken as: 3.4 V
